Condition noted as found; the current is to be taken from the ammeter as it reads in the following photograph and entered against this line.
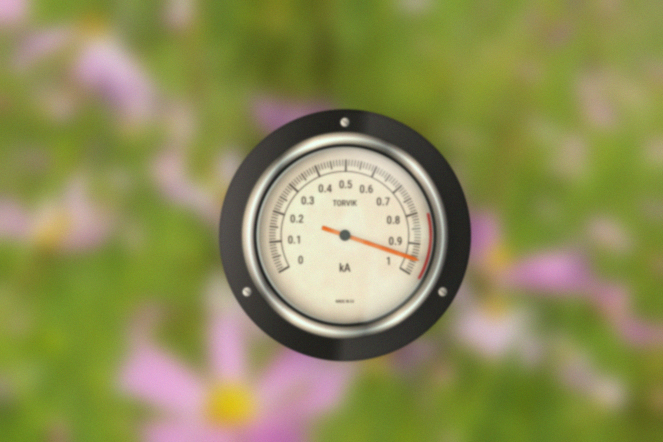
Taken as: 0.95 kA
